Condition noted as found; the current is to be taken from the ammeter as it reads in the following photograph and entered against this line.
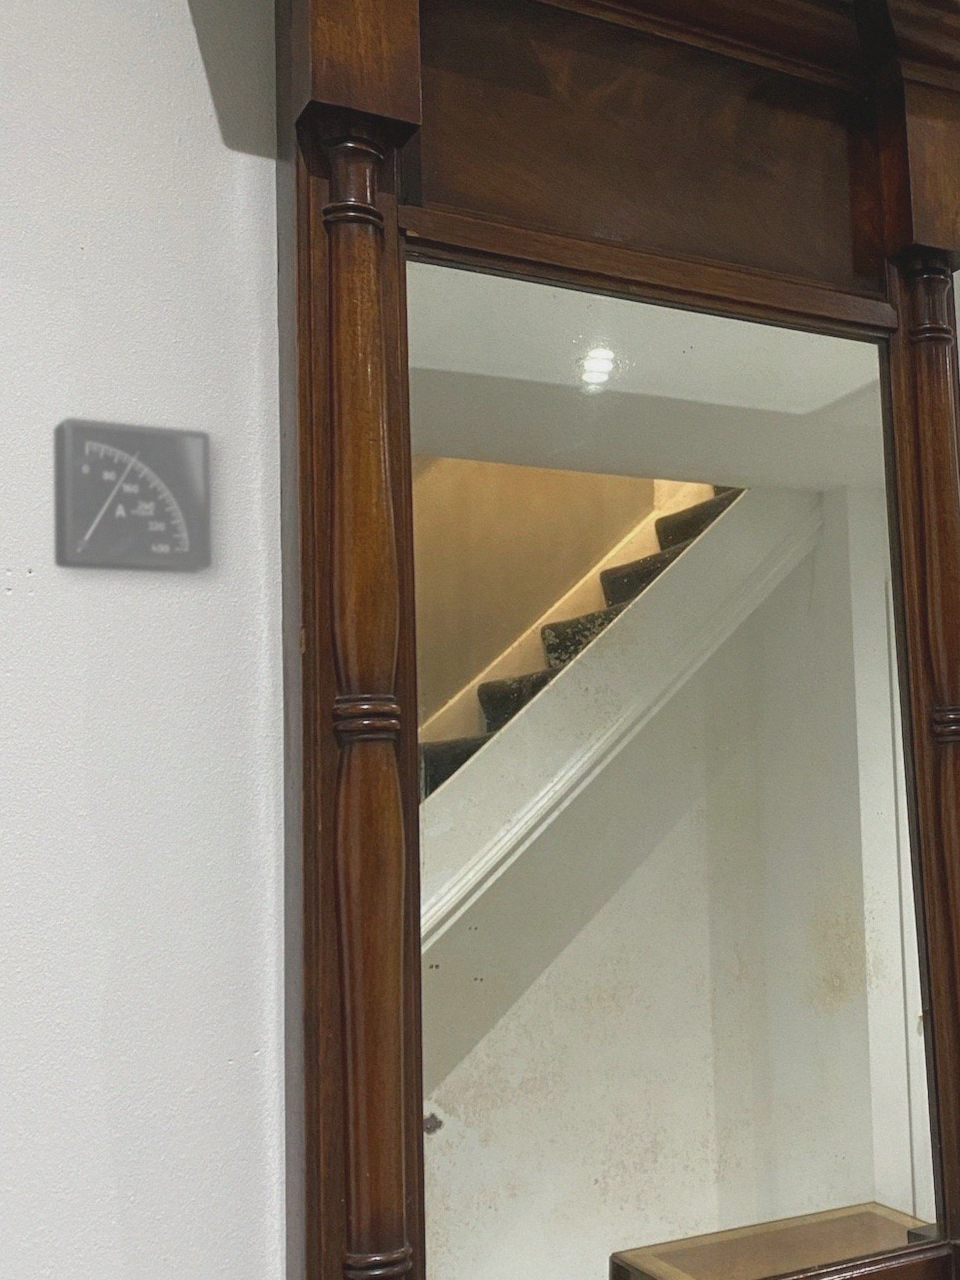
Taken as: 120 A
